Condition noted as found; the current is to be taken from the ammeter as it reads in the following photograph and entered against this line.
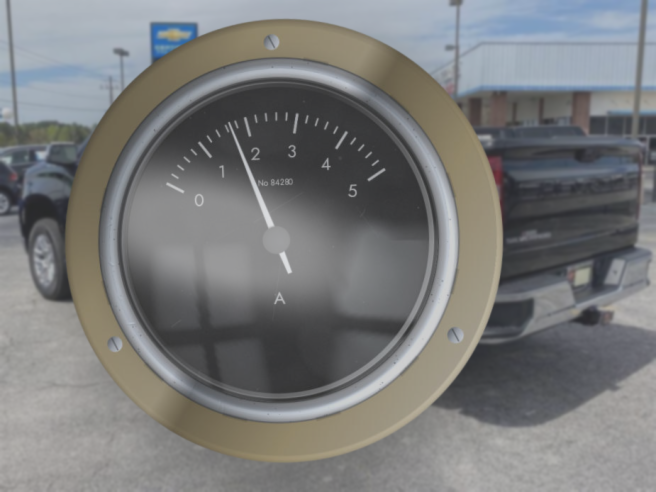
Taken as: 1.7 A
